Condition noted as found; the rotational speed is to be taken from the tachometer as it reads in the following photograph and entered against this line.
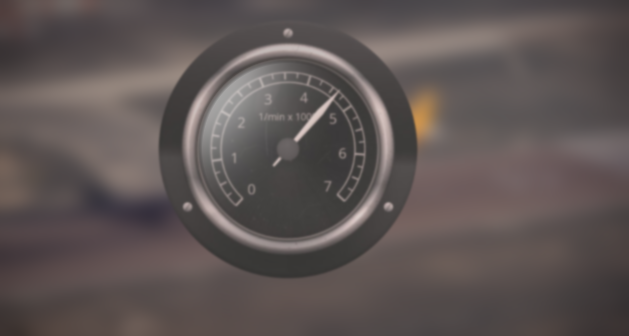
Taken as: 4625 rpm
